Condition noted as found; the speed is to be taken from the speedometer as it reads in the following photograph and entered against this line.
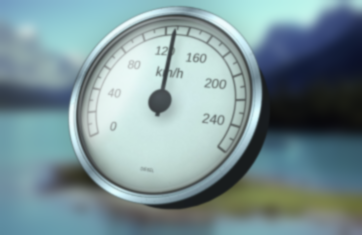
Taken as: 130 km/h
